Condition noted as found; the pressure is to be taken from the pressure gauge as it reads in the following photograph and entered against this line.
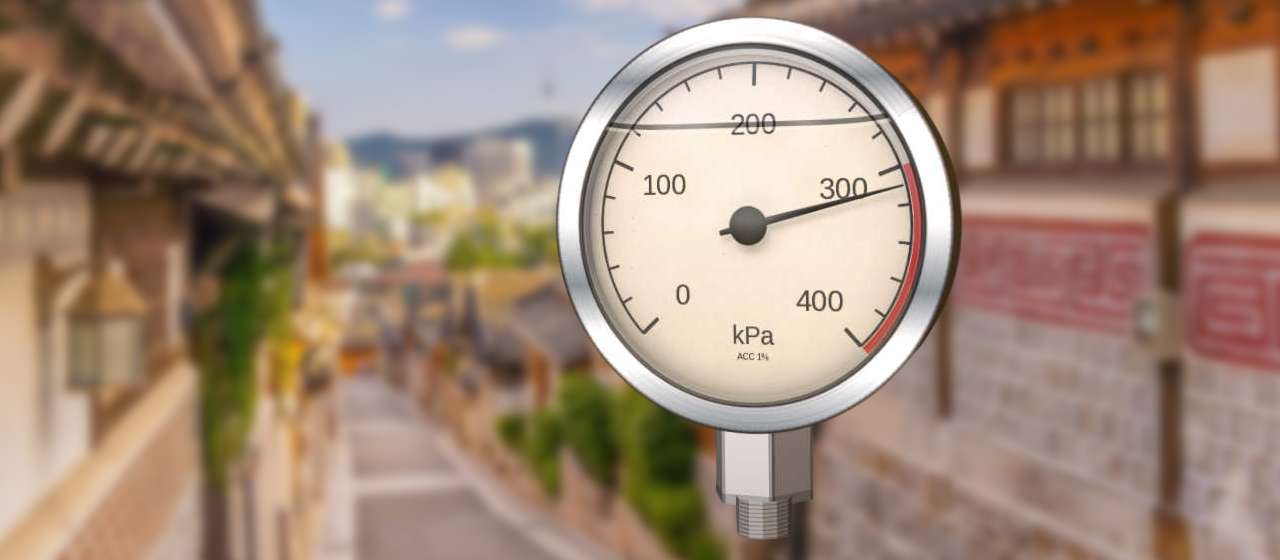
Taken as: 310 kPa
